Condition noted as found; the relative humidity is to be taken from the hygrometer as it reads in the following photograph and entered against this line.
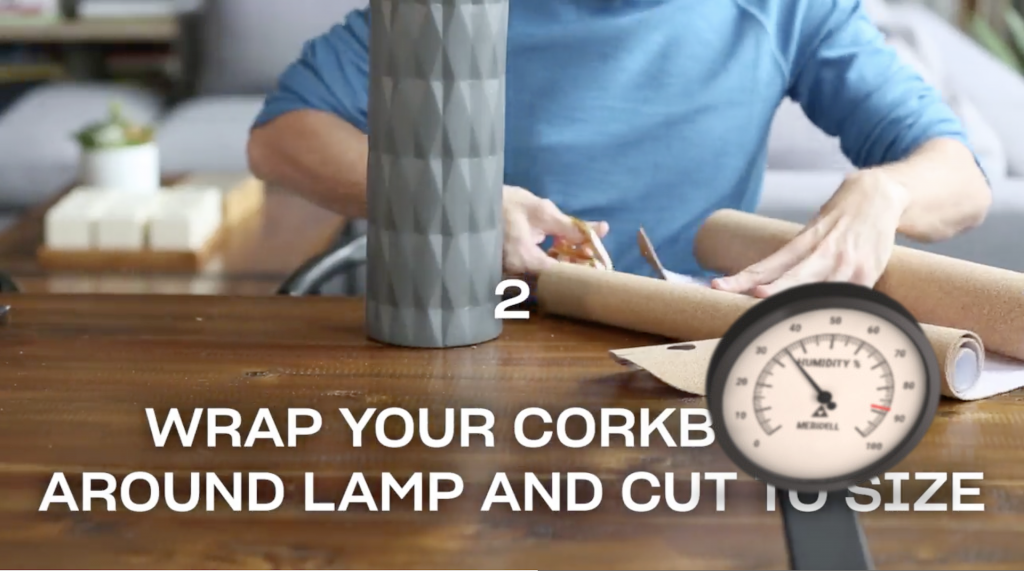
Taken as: 35 %
